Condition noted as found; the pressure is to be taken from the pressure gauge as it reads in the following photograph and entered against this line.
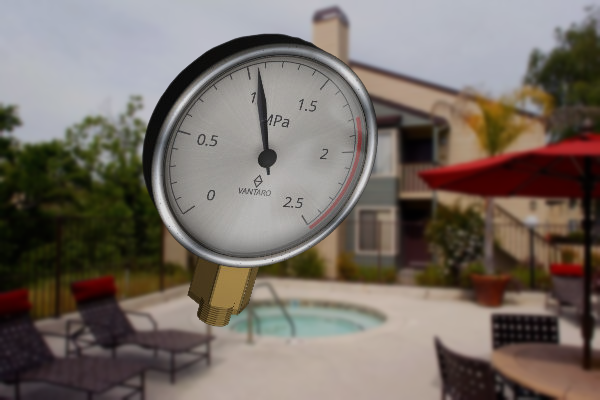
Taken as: 1.05 MPa
